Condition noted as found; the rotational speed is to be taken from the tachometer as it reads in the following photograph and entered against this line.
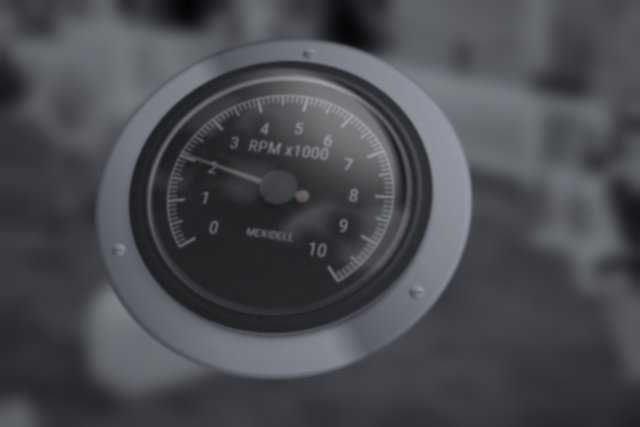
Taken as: 2000 rpm
